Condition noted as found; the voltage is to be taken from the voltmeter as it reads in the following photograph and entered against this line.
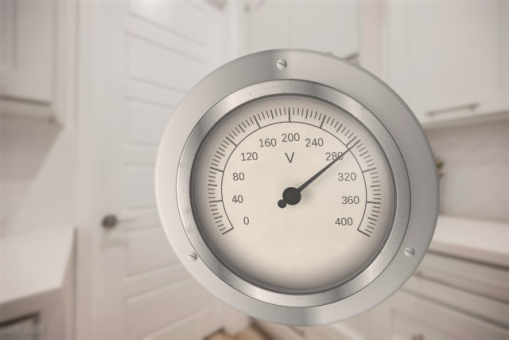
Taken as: 285 V
